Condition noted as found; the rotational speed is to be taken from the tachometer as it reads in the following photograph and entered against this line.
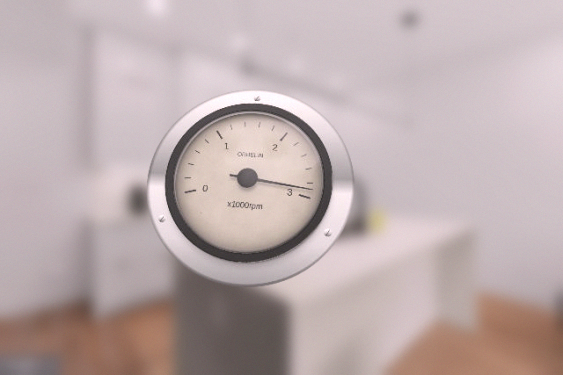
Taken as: 2900 rpm
